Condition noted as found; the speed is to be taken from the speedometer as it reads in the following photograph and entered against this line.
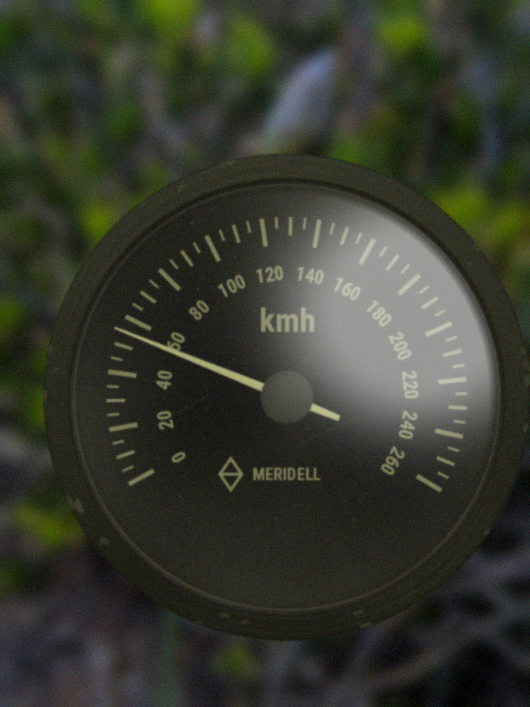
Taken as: 55 km/h
